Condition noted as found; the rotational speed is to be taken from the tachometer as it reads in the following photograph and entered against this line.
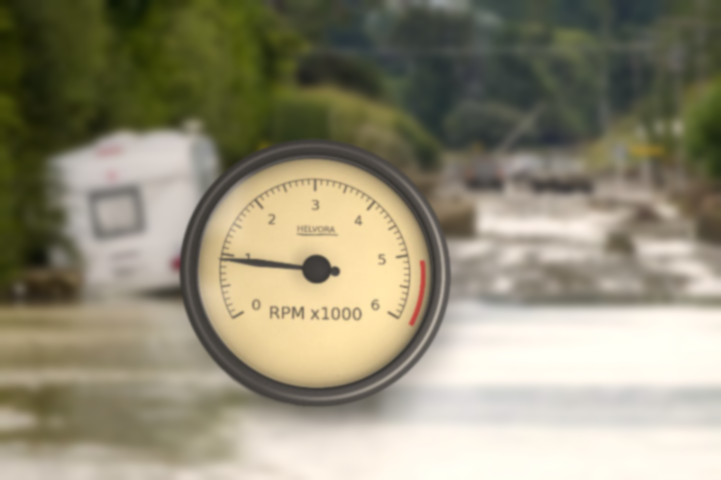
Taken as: 900 rpm
